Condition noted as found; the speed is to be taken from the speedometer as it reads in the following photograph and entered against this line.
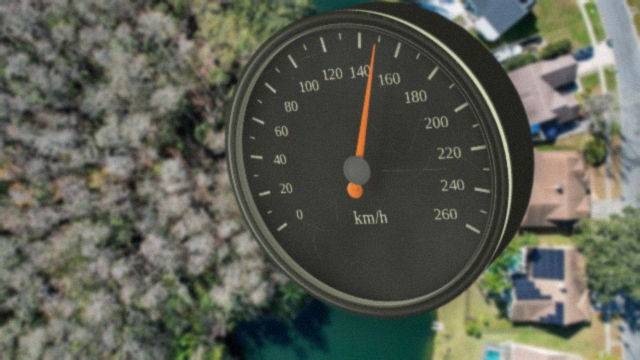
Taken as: 150 km/h
